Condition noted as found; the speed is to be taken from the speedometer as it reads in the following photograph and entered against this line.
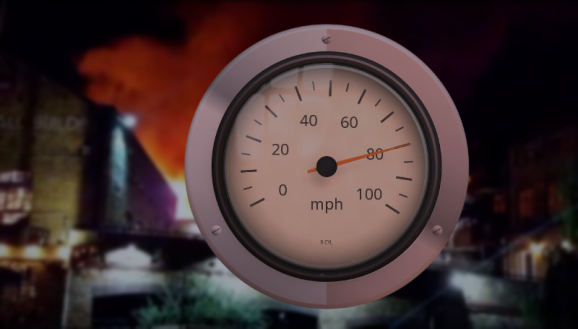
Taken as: 80 mph
